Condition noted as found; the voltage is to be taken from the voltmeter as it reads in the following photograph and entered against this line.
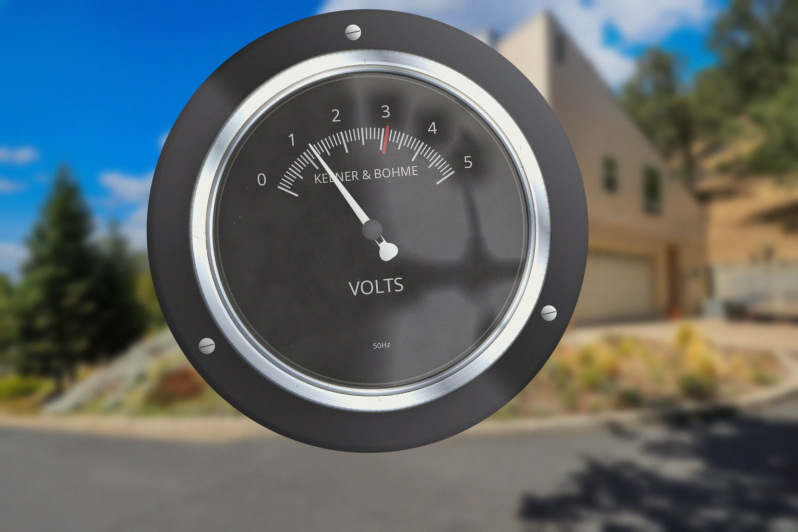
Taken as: 1.2 V
